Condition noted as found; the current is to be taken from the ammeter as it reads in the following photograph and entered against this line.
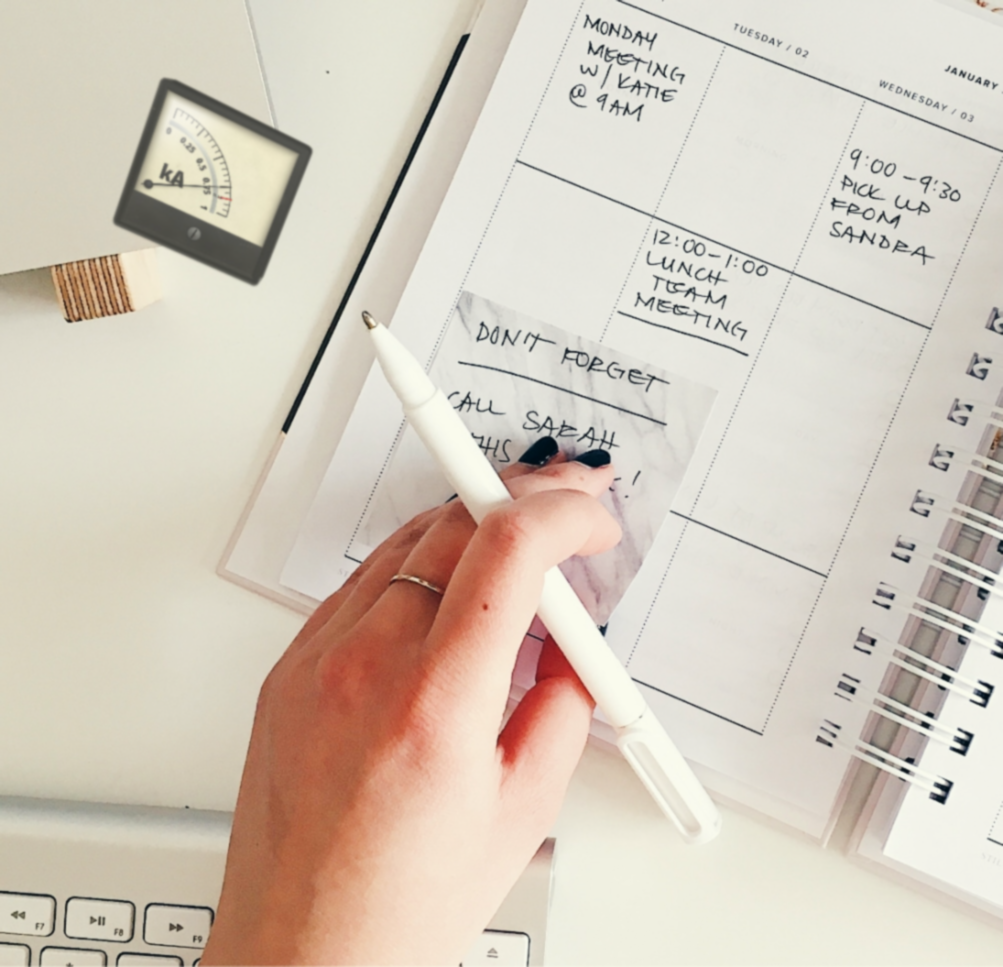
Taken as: 0.75 kA
